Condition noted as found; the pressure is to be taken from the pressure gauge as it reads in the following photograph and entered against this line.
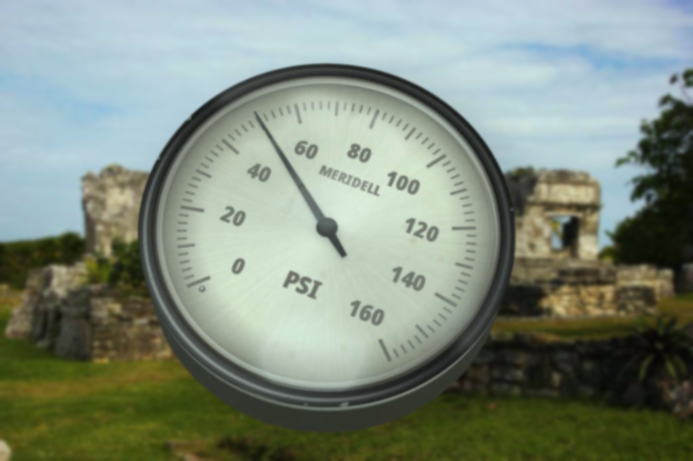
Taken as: 50 psi
